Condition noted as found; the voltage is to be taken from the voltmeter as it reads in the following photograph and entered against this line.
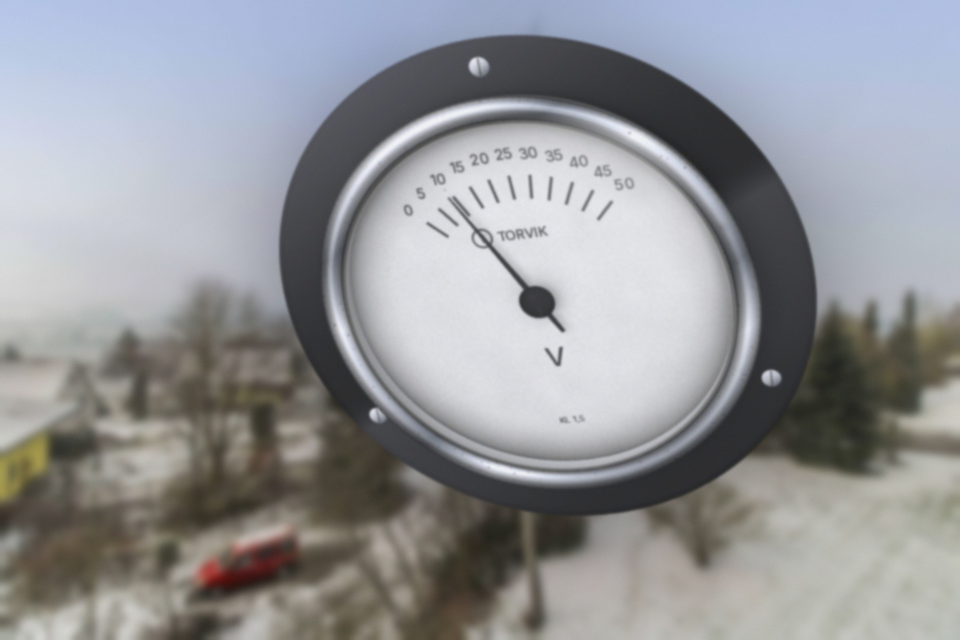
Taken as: 10 V
